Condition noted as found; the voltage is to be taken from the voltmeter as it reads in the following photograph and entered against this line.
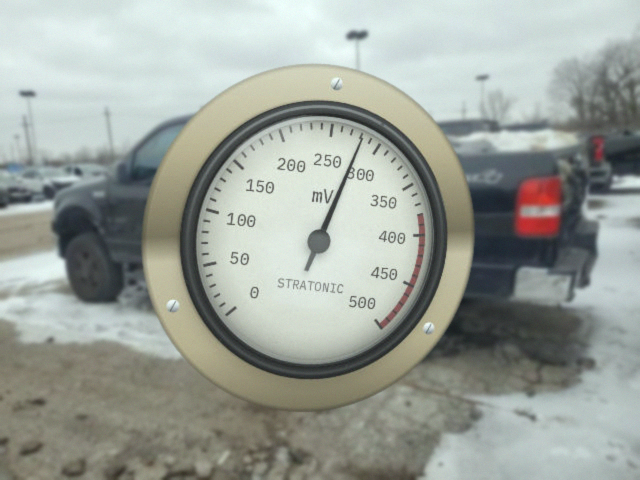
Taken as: 280 mV
